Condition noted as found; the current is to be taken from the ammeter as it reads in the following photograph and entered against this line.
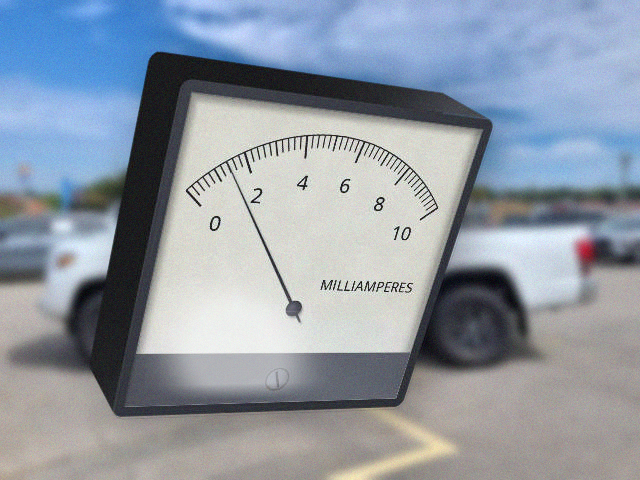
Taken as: 1.4 mA
